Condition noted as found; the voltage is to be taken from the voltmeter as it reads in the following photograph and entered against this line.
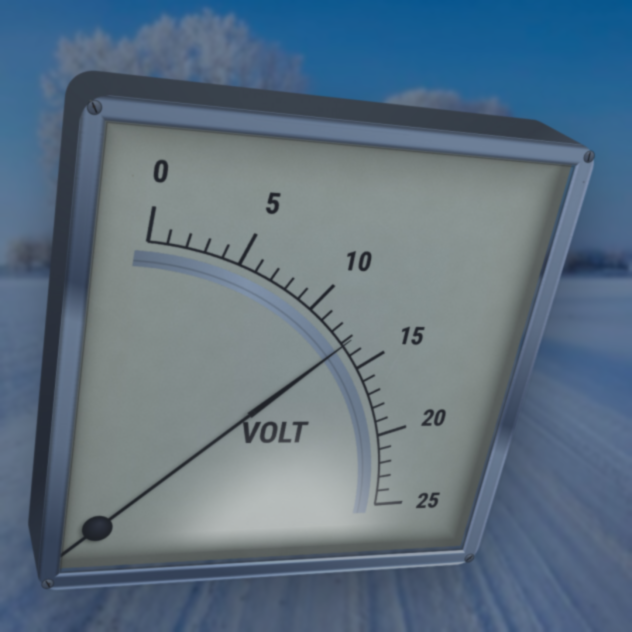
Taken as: 13 V
